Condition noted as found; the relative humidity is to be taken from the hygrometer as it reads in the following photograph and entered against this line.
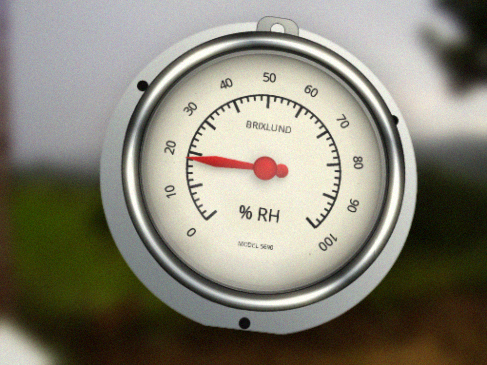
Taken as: 18 %
